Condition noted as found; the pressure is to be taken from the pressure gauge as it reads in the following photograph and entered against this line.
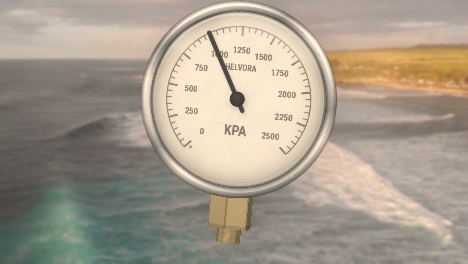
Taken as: 1000 kPa
